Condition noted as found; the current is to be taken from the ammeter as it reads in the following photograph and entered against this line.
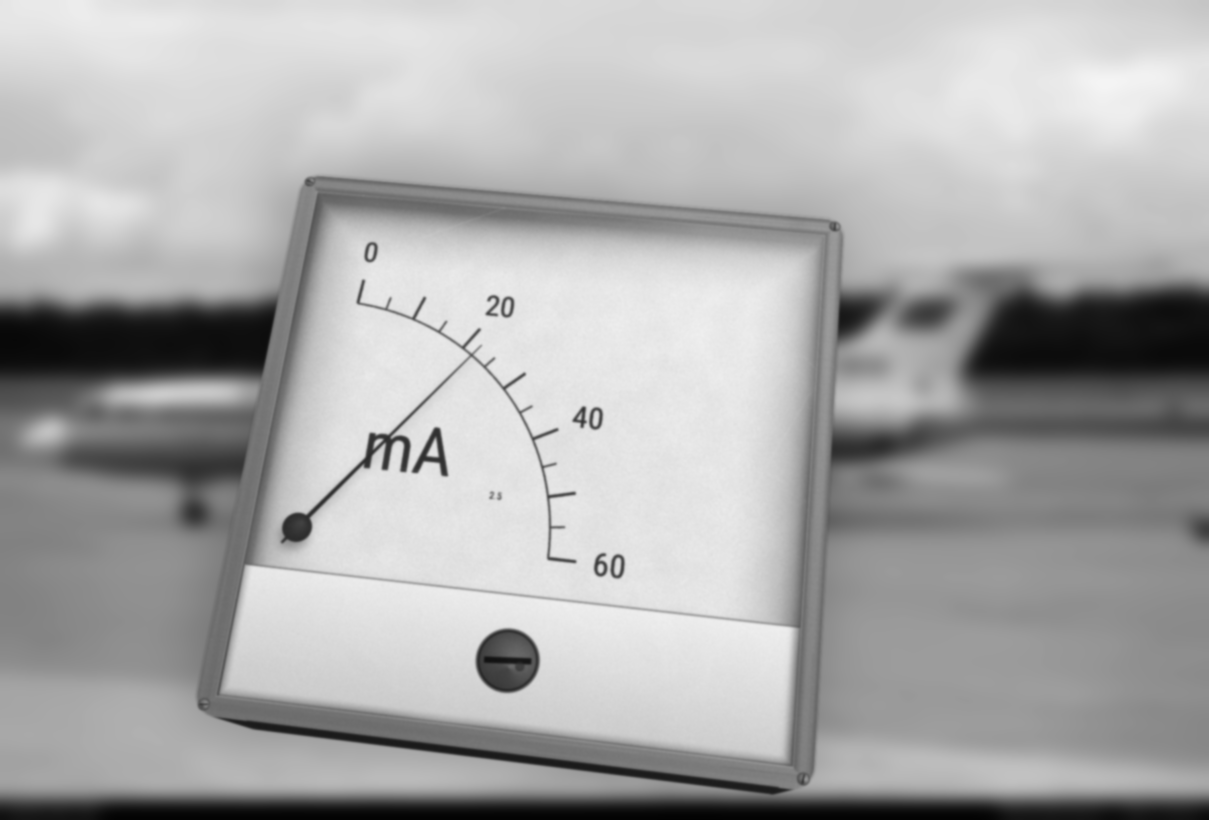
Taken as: 22.5 mA
